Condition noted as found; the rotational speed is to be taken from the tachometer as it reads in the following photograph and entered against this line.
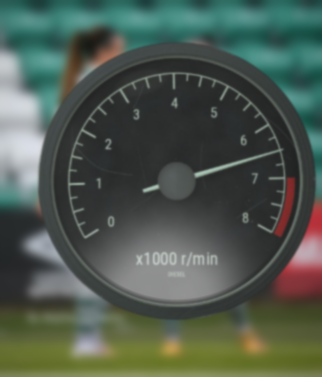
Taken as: 6500 rpm
